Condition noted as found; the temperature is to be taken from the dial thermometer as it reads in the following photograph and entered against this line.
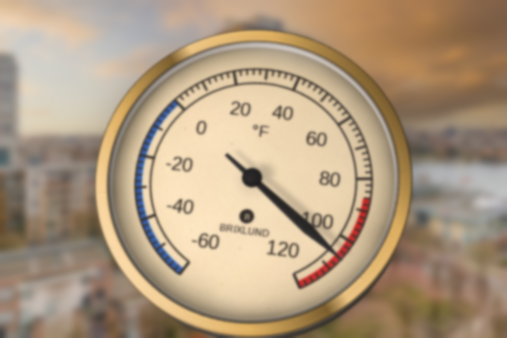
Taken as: 106 °F
